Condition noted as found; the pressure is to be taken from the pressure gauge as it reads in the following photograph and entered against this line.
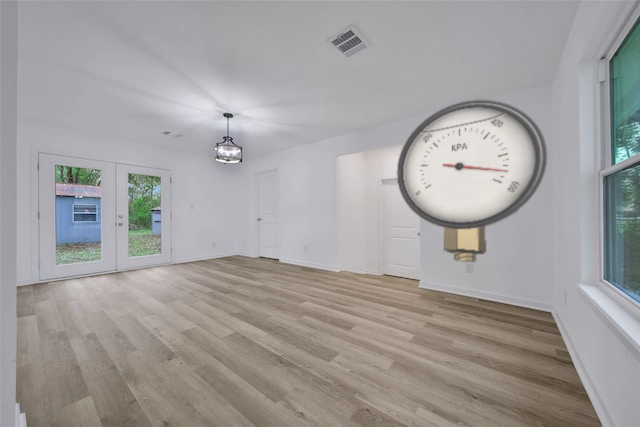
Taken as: 560 kPa
